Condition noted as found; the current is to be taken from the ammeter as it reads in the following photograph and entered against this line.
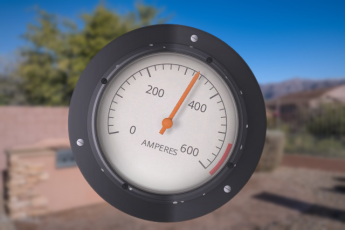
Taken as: 330 A
